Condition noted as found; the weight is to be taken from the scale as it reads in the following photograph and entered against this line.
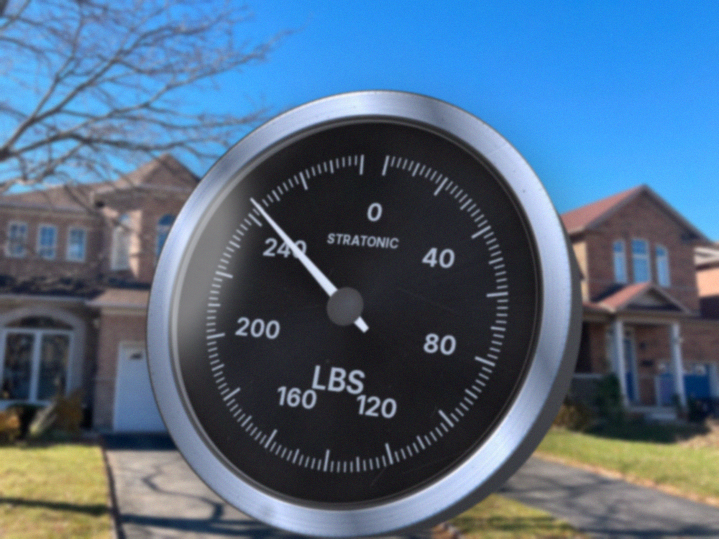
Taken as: 244 lb
